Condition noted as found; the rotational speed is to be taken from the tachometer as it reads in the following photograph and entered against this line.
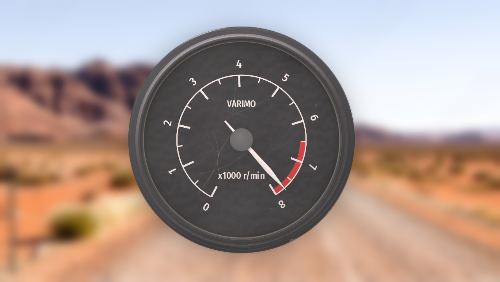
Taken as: 7750 rpm
